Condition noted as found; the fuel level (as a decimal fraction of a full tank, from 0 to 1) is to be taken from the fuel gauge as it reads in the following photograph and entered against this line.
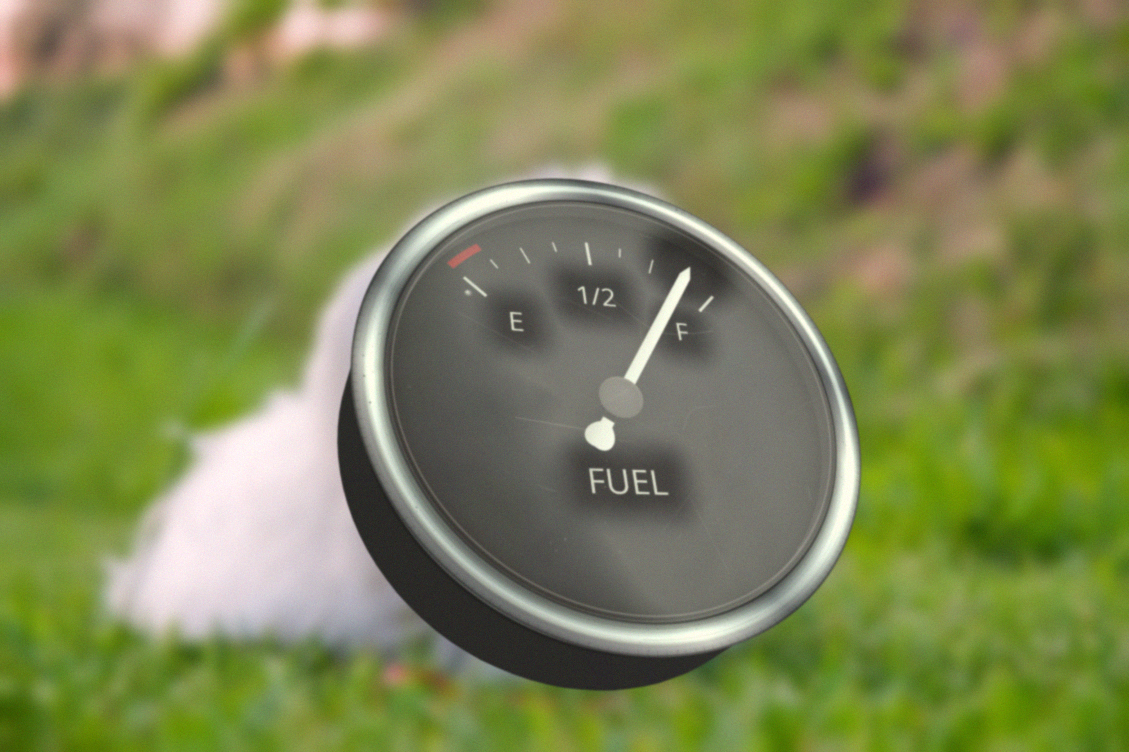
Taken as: 0.875
